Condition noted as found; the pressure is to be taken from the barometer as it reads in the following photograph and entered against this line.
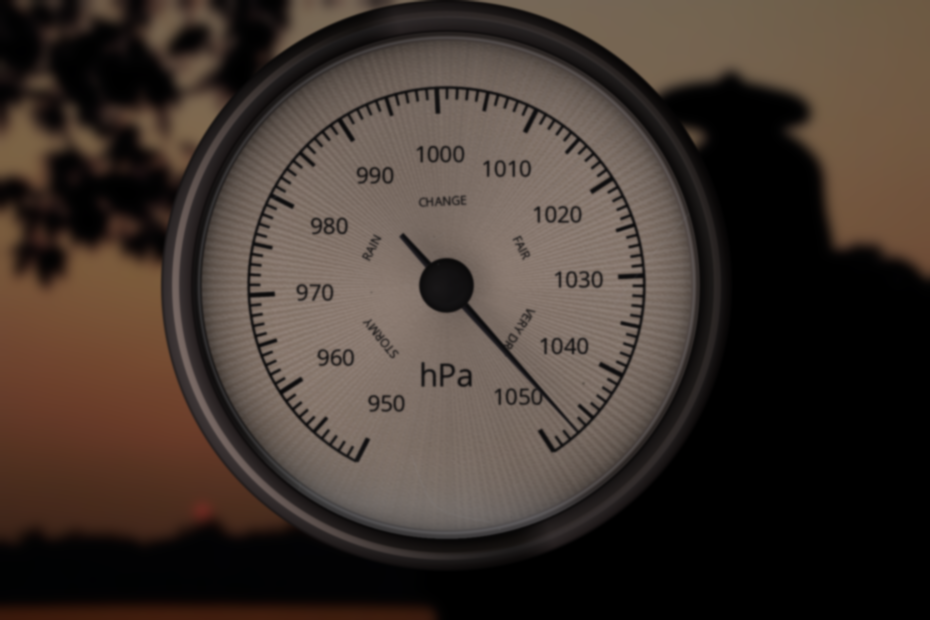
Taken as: 1047 hPa
